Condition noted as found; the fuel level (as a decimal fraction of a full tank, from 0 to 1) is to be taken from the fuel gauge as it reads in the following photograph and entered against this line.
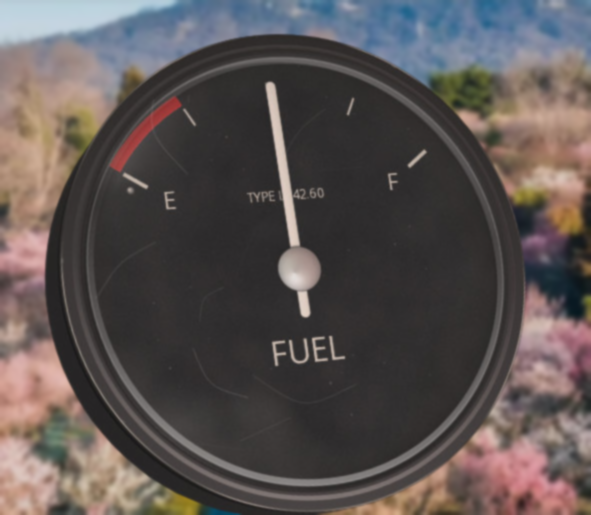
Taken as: 0.5
